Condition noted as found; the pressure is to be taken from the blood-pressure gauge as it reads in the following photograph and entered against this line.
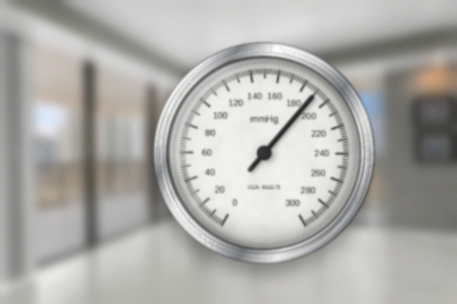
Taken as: 190 mmHg
